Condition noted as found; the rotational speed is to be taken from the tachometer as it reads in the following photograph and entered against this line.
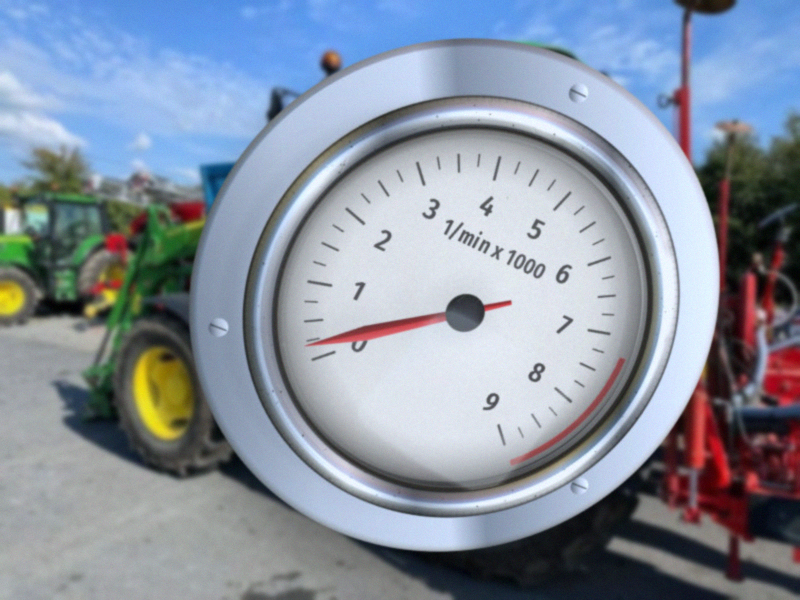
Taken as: 250 rpm
